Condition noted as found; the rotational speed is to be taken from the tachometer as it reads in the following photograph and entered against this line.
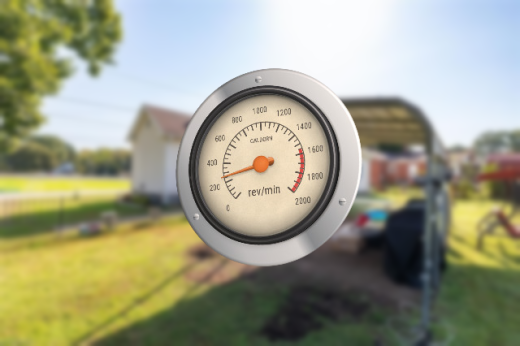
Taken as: 250 rpm
